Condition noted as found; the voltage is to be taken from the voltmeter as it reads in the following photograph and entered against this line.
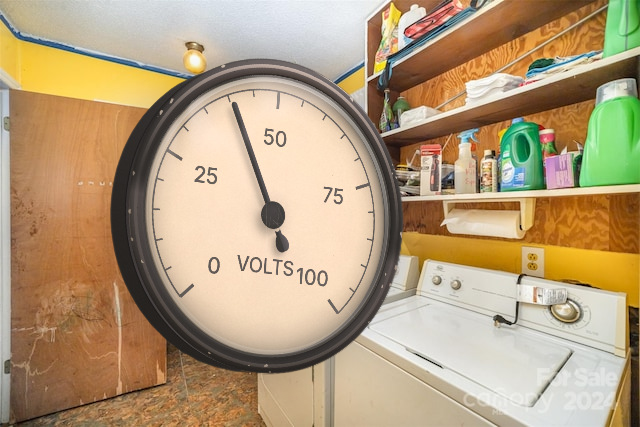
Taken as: 40 V
